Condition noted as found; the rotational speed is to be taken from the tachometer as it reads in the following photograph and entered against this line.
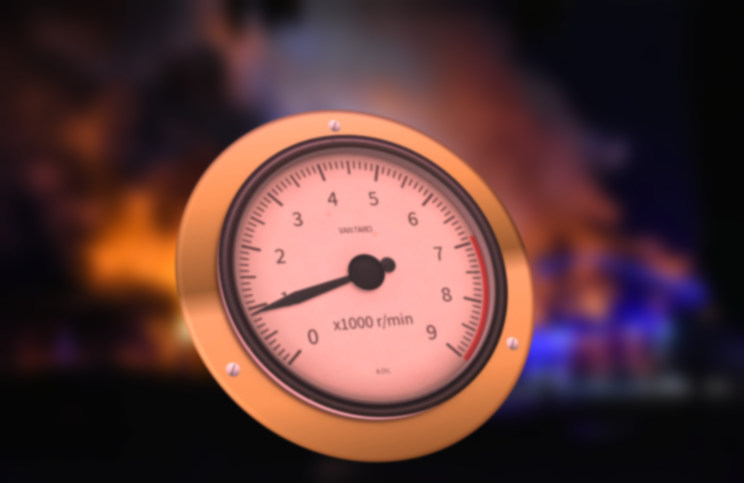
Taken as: 900 rpm
